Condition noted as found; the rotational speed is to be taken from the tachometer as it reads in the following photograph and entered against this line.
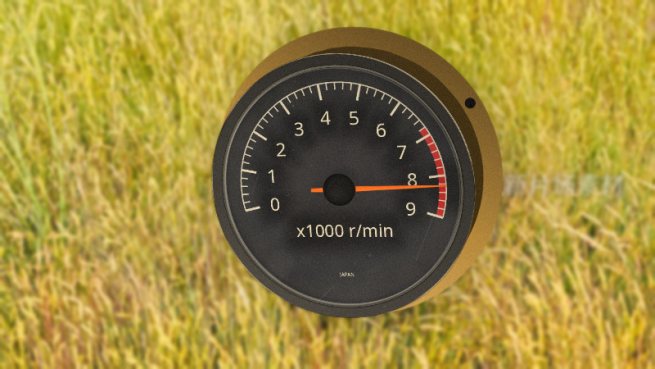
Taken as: 8200 rpm
